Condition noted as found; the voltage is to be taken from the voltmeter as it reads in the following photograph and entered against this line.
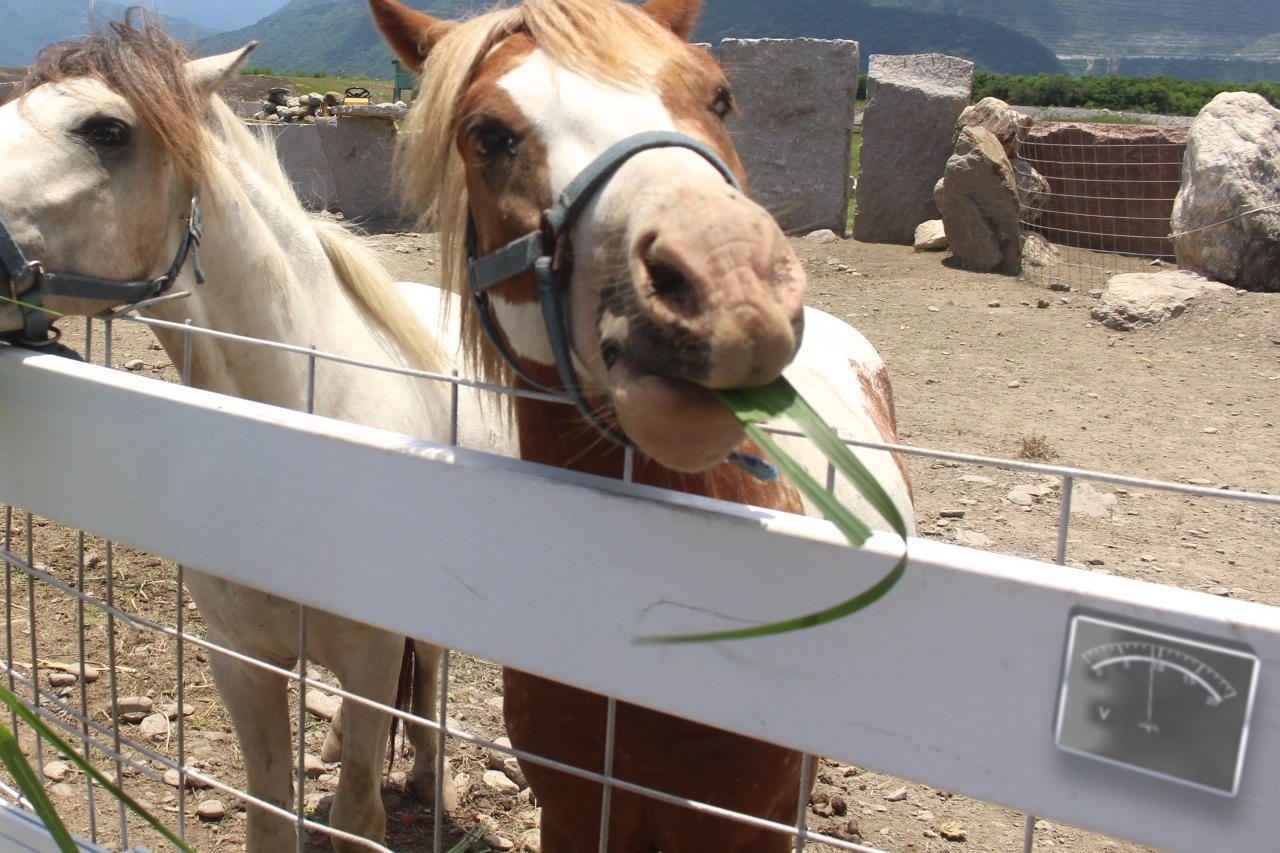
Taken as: 9 V
